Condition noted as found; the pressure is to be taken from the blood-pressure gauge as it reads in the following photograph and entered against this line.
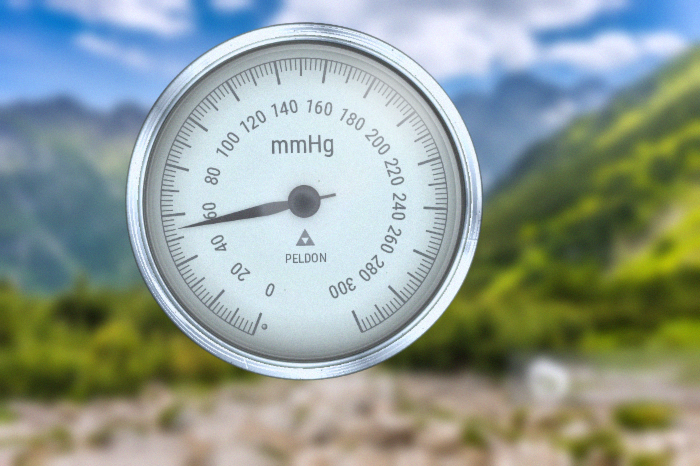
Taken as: 54 mmHg
